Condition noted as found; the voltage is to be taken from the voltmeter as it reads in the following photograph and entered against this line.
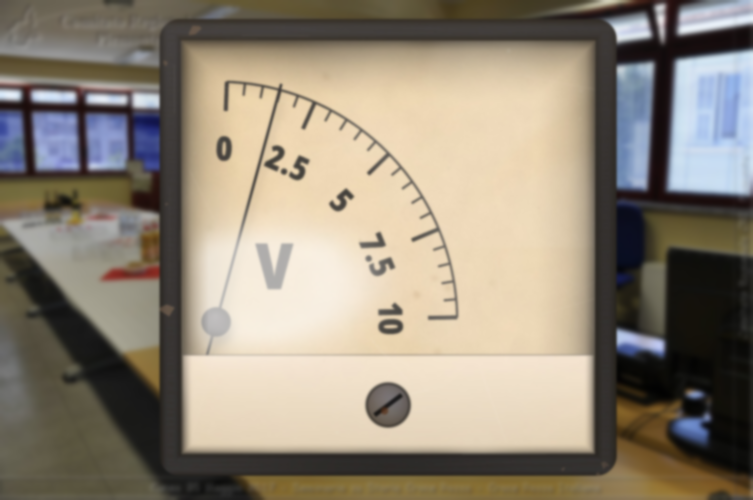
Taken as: 1.5 V
